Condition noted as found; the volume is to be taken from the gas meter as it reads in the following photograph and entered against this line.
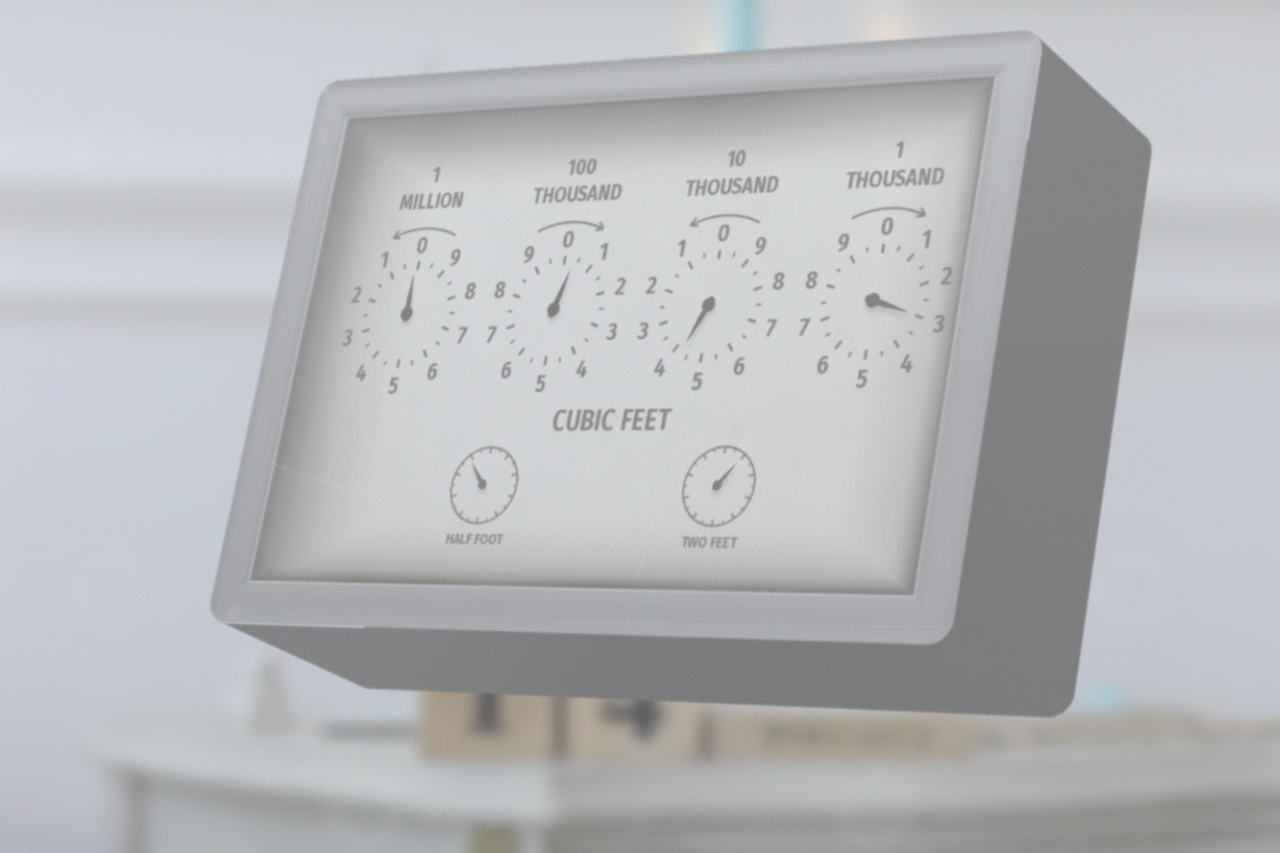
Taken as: 4300 ft³
